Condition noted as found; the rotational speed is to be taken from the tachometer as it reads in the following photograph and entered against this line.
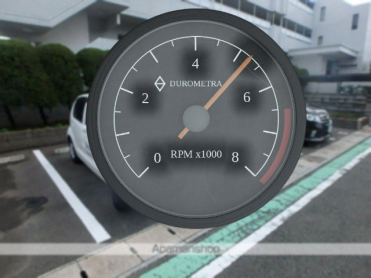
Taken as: 5250 rpm
